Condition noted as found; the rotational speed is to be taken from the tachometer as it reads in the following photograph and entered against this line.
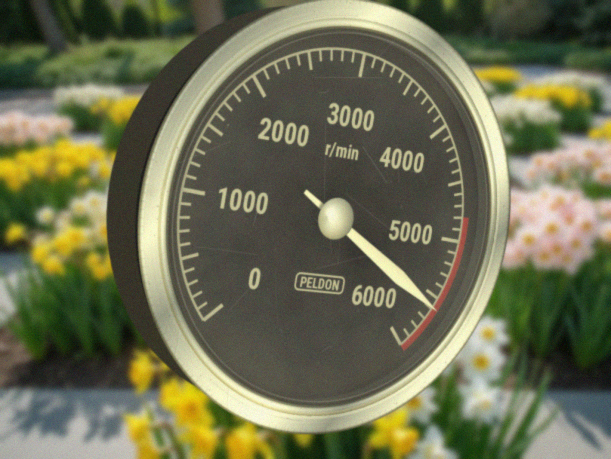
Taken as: 5600 rpm
